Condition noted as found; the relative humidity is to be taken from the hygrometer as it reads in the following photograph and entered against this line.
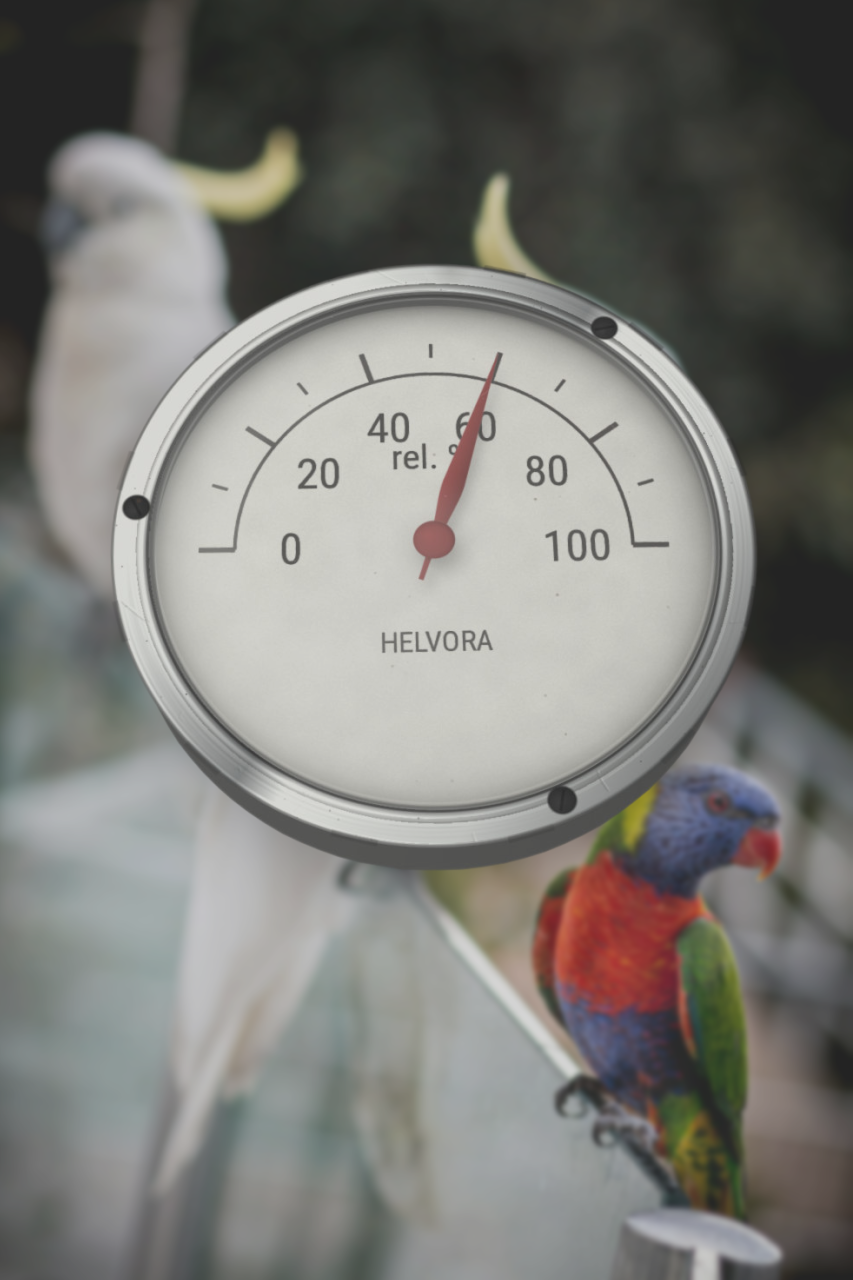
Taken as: 60 %
